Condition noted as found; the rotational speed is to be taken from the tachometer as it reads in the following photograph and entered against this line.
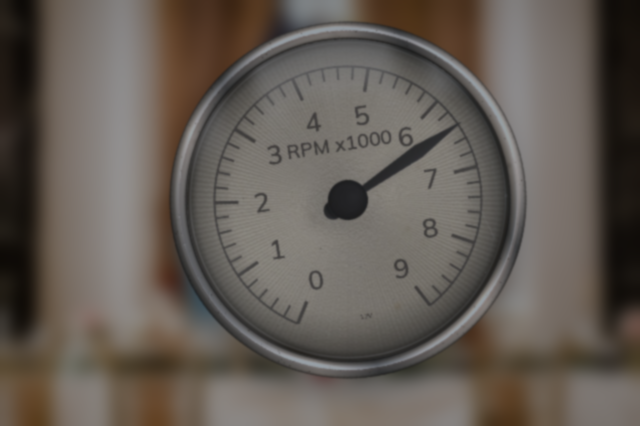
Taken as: 6400 rpm
